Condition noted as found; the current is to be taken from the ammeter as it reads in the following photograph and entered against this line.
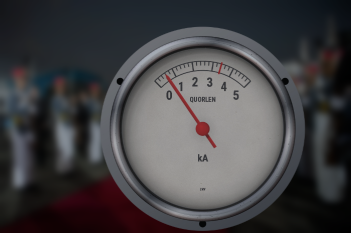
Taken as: 0.6 kA
